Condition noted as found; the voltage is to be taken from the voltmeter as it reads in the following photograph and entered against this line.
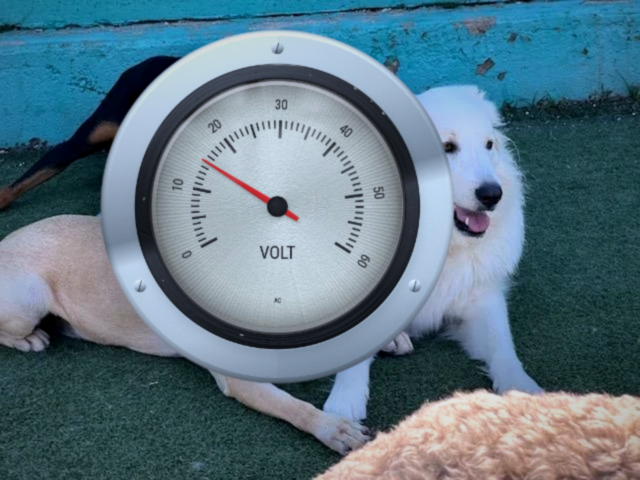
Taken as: 15 V
